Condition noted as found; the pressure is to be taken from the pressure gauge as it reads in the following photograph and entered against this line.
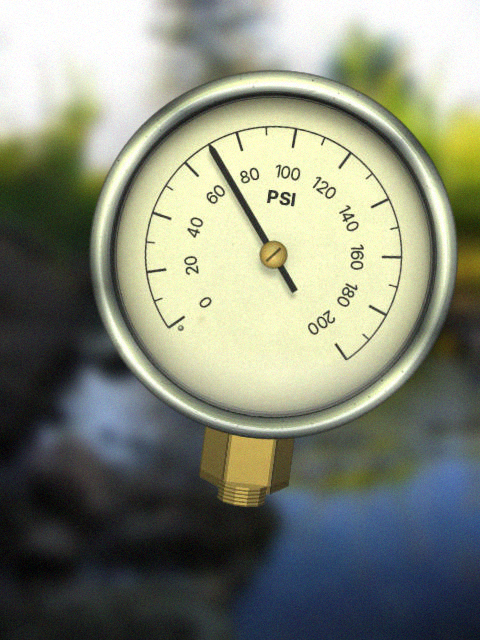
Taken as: 70 psi
